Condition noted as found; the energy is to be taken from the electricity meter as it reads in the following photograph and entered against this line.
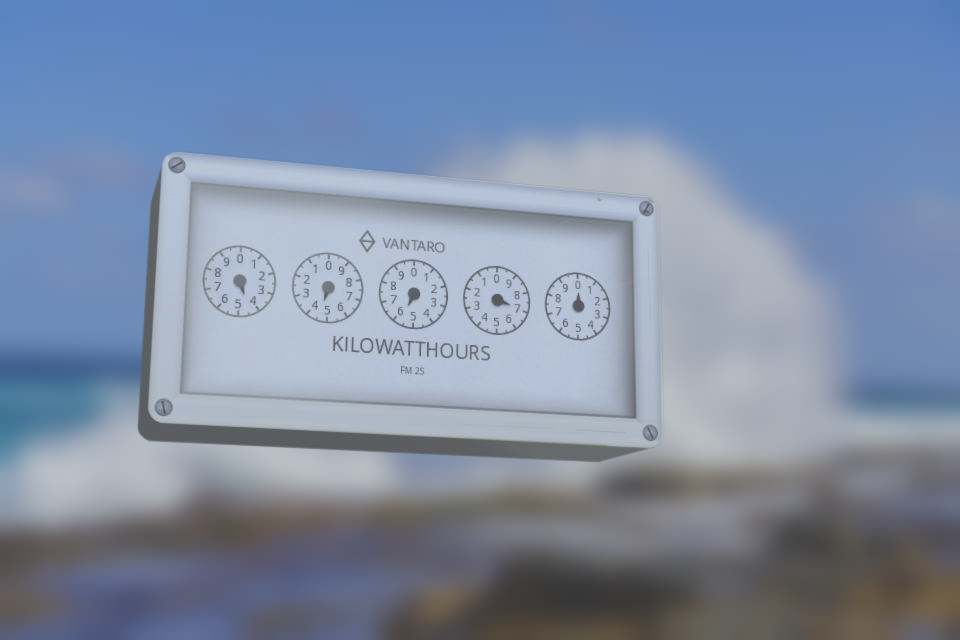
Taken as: 44570 kWh
